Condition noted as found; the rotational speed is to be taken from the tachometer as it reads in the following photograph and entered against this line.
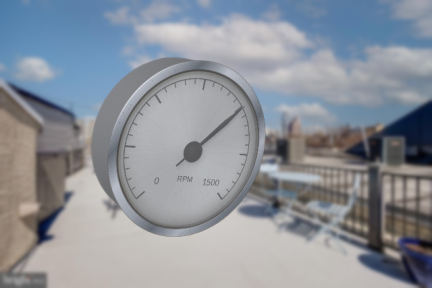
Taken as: 1000 rpm
